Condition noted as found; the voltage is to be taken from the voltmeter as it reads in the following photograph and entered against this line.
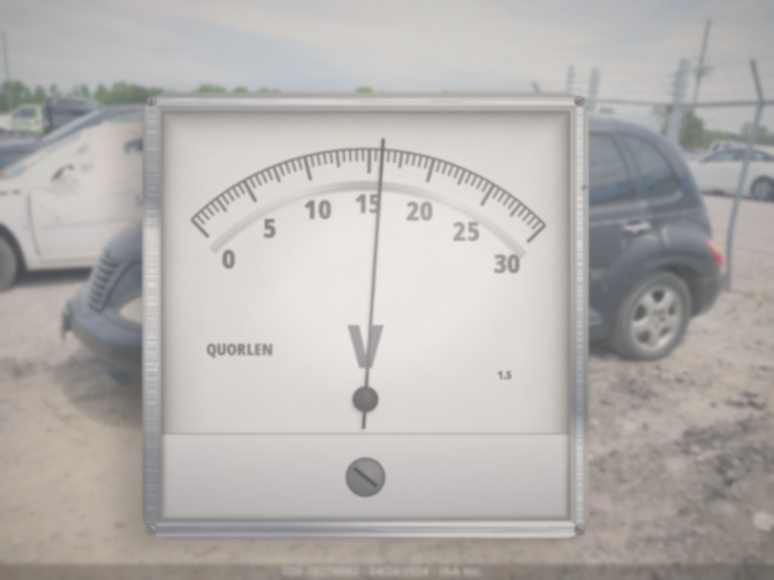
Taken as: 16 V
